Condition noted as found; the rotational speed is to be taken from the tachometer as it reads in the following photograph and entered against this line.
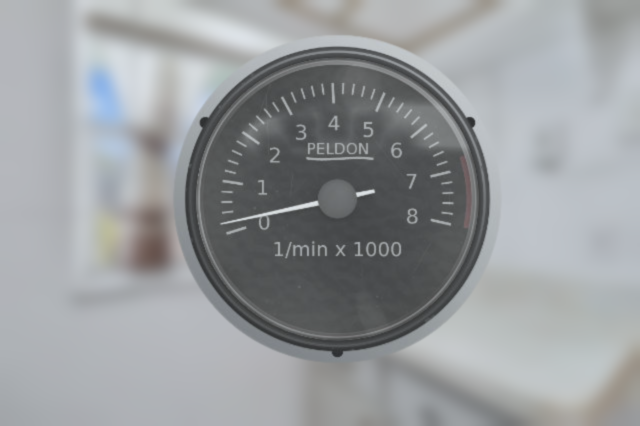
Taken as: 200 rpm
